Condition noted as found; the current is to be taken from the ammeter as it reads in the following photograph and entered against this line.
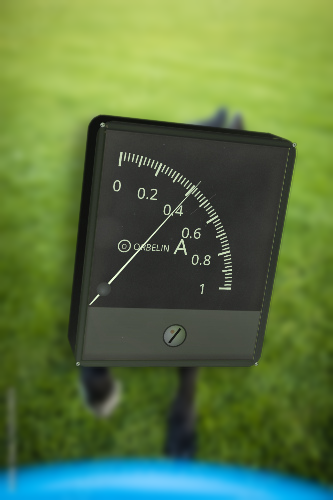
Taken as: 0.4 A
